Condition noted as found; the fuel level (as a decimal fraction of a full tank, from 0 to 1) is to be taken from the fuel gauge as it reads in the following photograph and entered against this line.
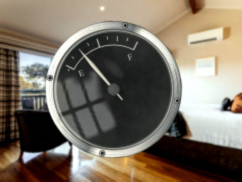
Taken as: 0.25
